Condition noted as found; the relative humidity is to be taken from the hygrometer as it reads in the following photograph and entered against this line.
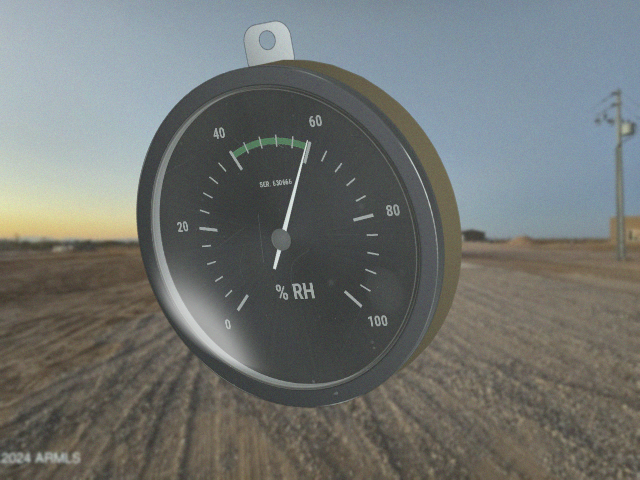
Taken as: 60 %
